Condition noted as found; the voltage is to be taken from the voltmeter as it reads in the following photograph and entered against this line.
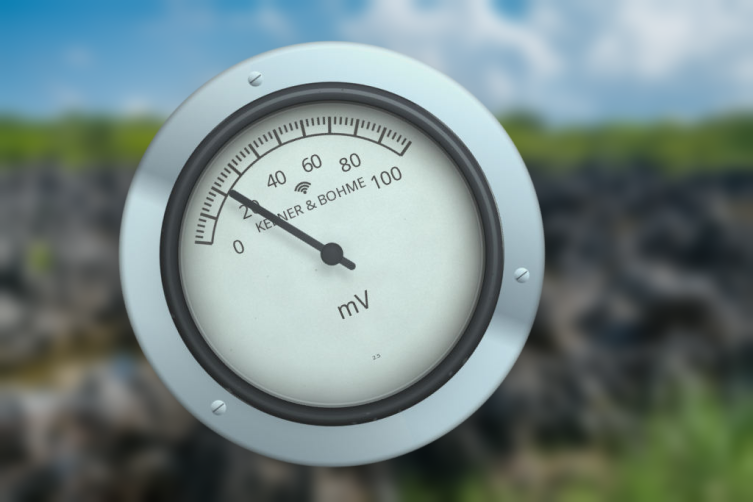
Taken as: 22 mV
